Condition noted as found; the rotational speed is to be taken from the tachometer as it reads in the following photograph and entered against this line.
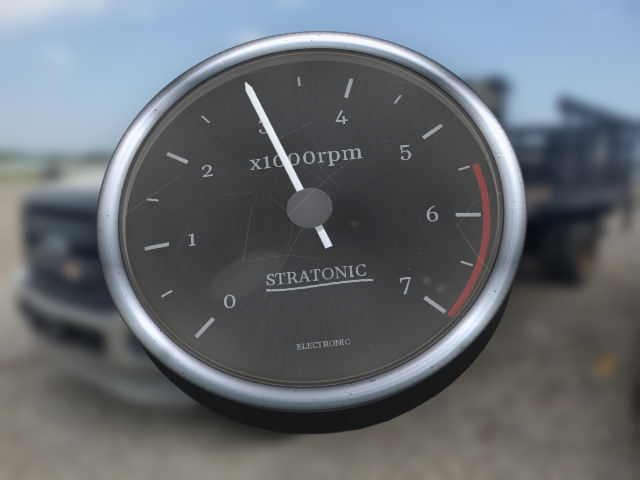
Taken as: 3000 rpm
